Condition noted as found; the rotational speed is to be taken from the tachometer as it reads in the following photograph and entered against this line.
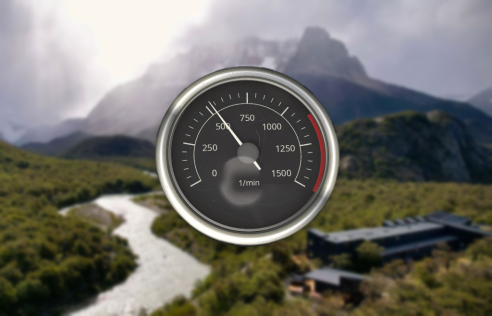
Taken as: 525 rpm
